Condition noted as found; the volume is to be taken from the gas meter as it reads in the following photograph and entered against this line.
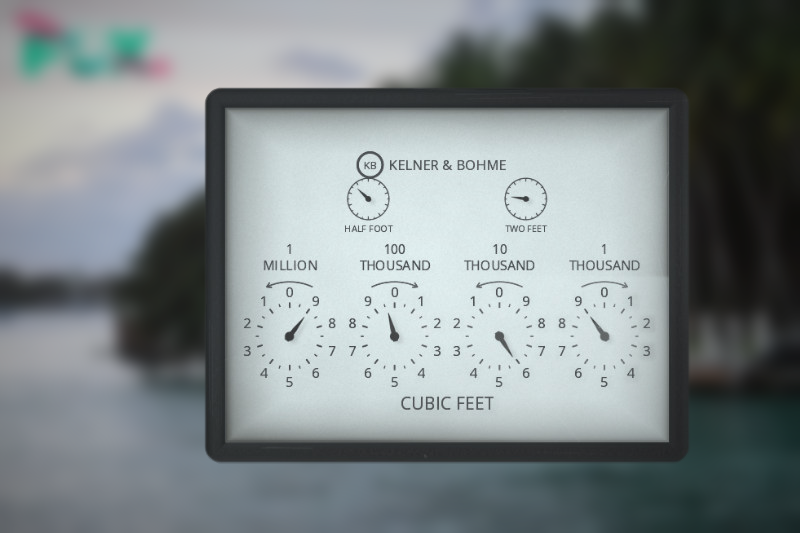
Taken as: 895900 ft³
